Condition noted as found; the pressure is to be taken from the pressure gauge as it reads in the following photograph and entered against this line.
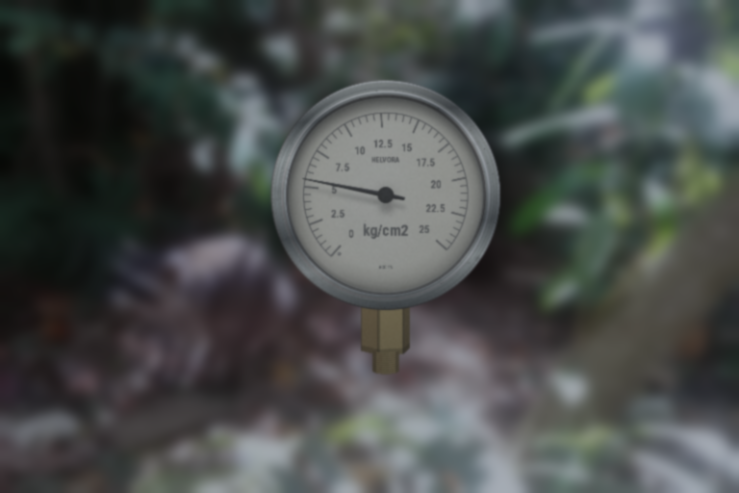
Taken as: 5.5 kg/cm²
